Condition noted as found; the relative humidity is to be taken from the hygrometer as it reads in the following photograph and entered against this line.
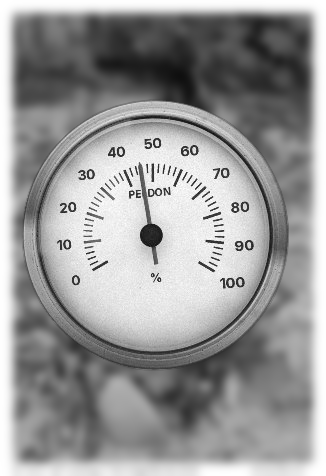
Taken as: 46 %
